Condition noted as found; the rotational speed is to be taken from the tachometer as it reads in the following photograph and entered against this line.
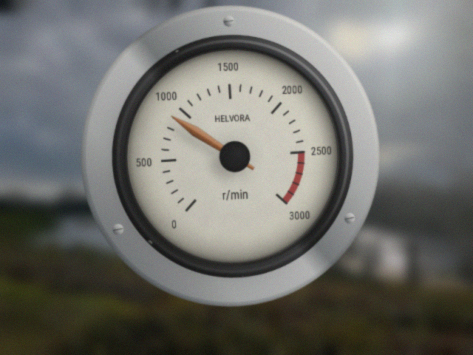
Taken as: 900 rpm
